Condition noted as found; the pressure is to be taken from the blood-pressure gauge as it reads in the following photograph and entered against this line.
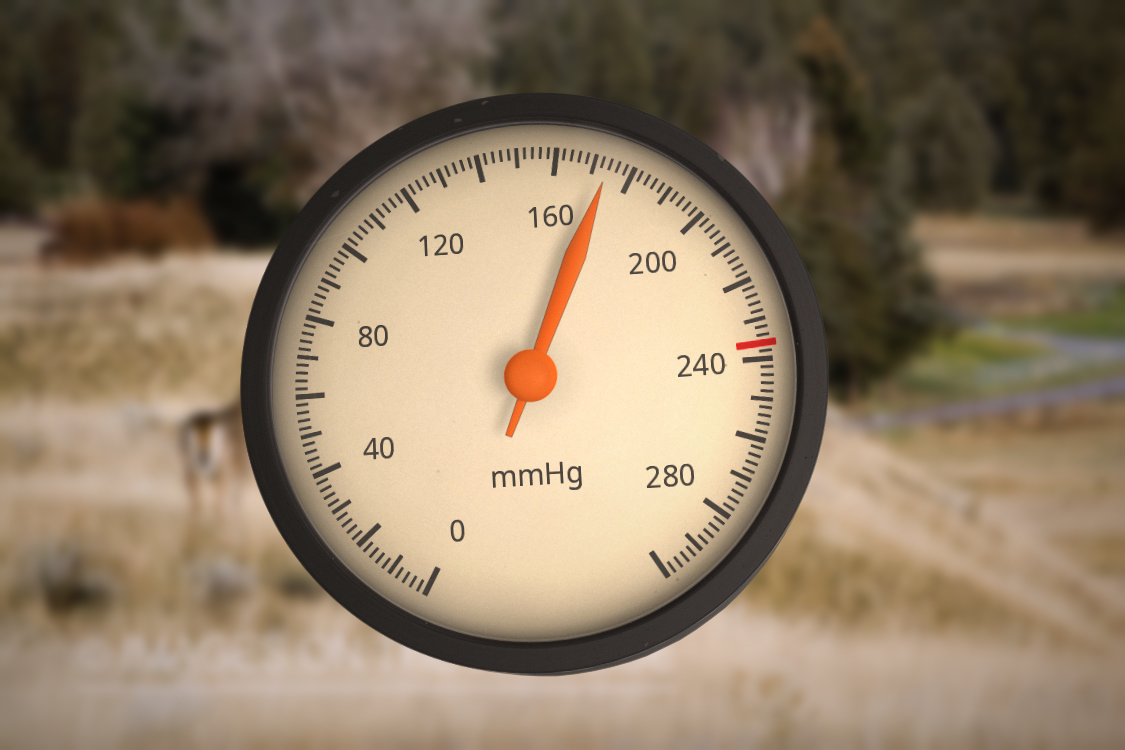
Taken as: 174 mmHg
